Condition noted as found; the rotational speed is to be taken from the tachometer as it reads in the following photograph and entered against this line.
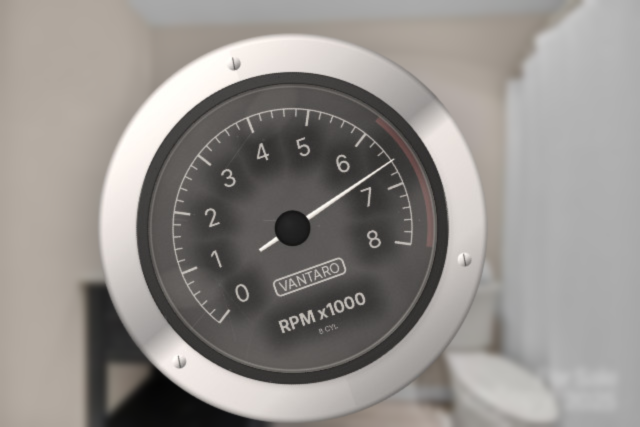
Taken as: 6600 rpm
